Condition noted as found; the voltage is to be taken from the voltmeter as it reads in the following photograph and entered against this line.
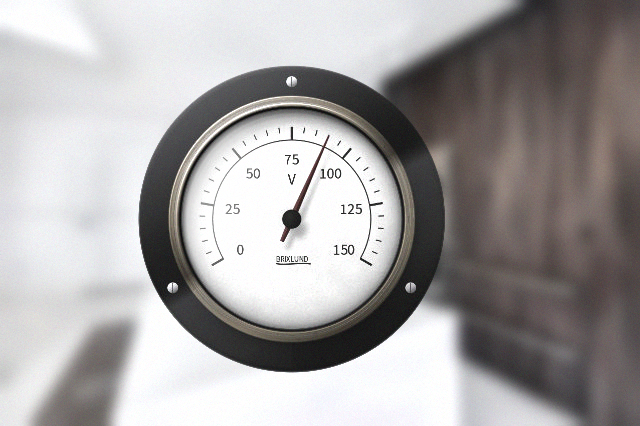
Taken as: 90 V
